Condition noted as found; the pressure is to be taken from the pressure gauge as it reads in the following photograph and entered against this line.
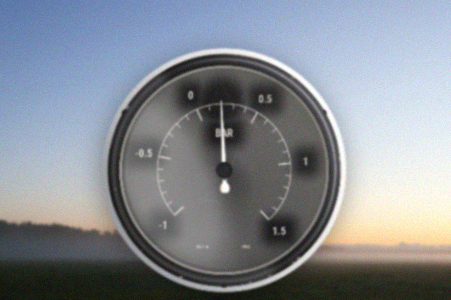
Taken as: 0.2 bar
